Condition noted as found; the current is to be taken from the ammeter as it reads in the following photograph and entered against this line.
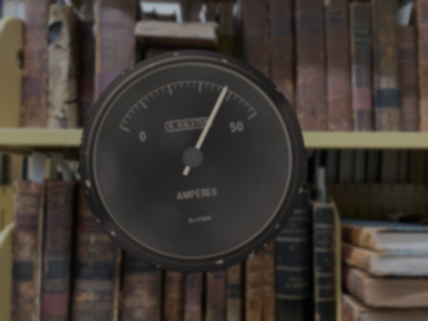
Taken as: 38 A
